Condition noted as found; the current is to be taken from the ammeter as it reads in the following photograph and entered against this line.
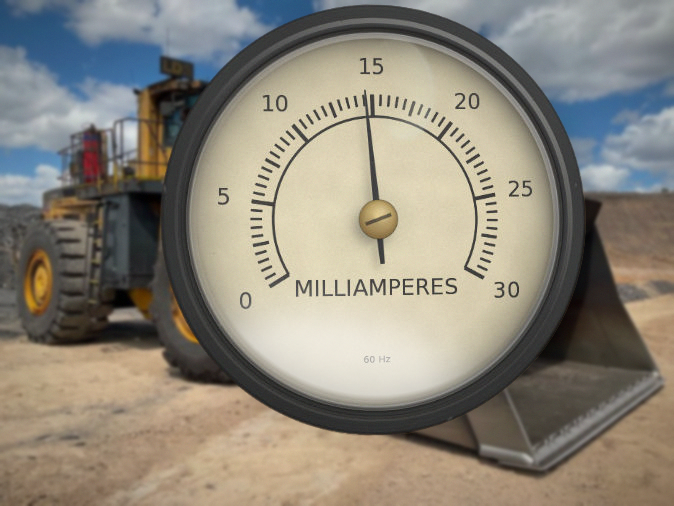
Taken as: 14.5 mA
